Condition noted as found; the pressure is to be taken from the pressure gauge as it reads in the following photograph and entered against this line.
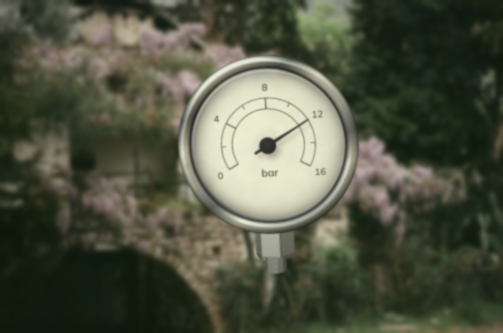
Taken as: 12 bar
